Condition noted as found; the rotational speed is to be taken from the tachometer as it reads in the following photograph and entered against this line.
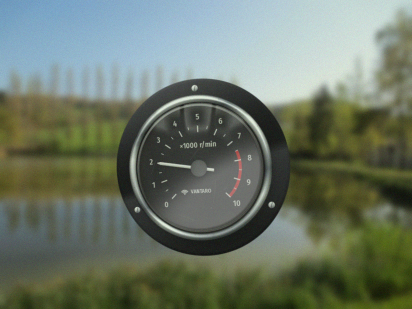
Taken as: 2000 rpm
